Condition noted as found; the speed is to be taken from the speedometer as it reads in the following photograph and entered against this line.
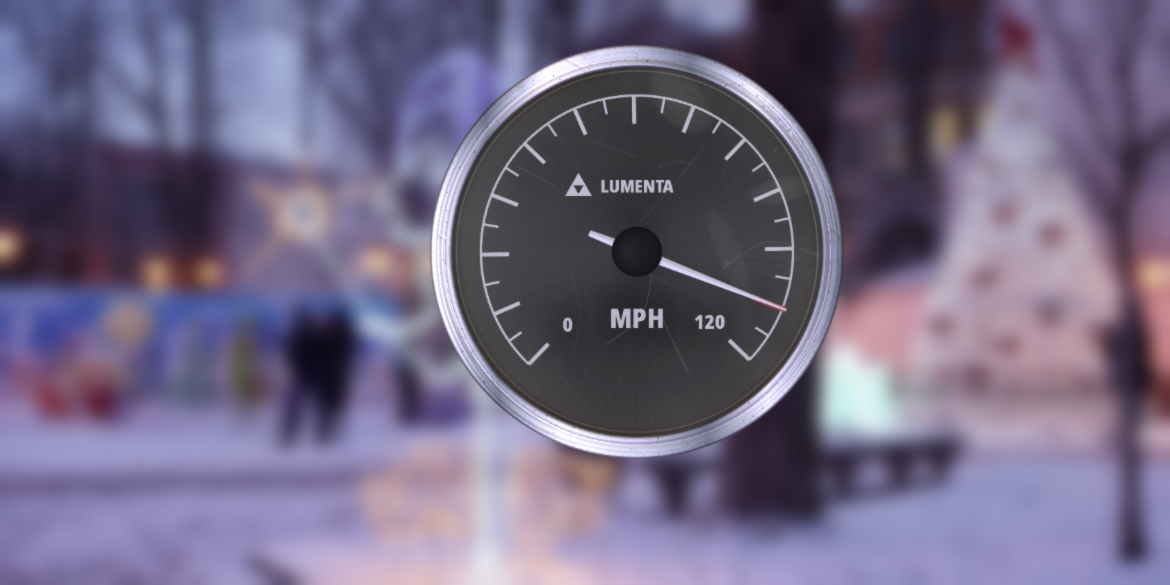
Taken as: 110 mph
